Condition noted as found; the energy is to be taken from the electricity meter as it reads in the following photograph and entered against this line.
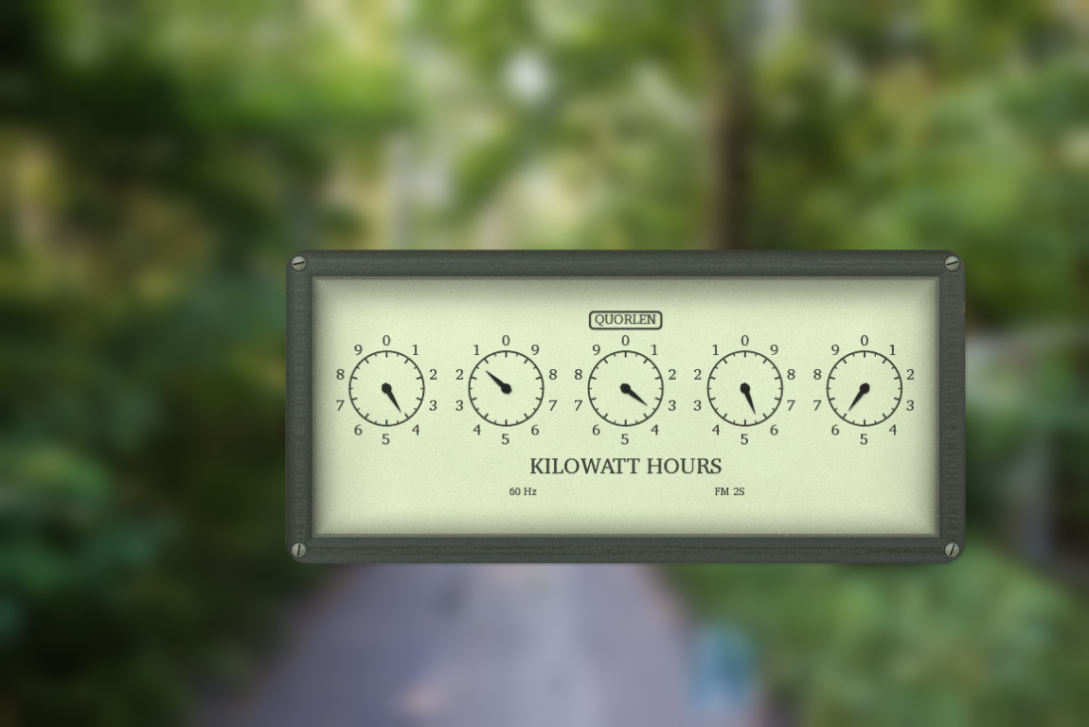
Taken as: 41356 kWh
